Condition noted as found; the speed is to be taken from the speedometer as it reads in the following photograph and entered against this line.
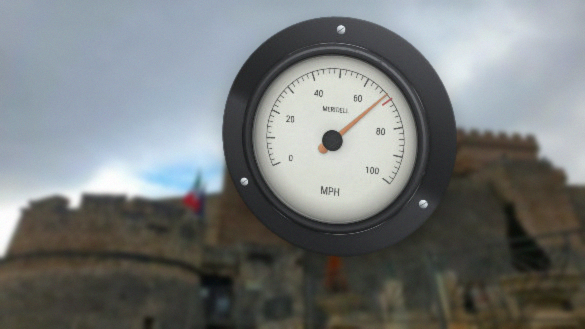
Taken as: 68 mph
